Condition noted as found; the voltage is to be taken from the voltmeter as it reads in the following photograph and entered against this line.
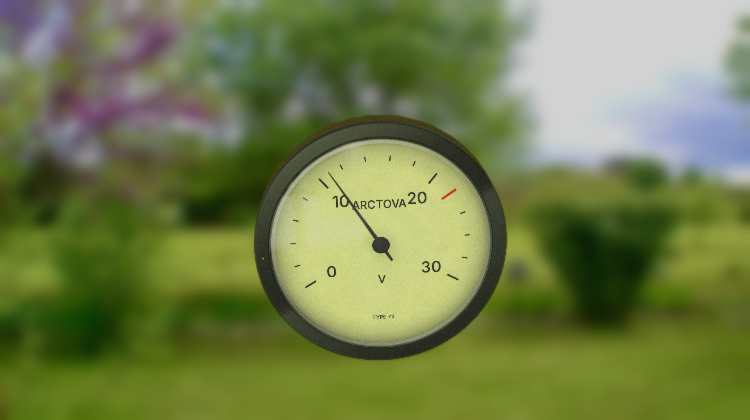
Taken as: 11 V
